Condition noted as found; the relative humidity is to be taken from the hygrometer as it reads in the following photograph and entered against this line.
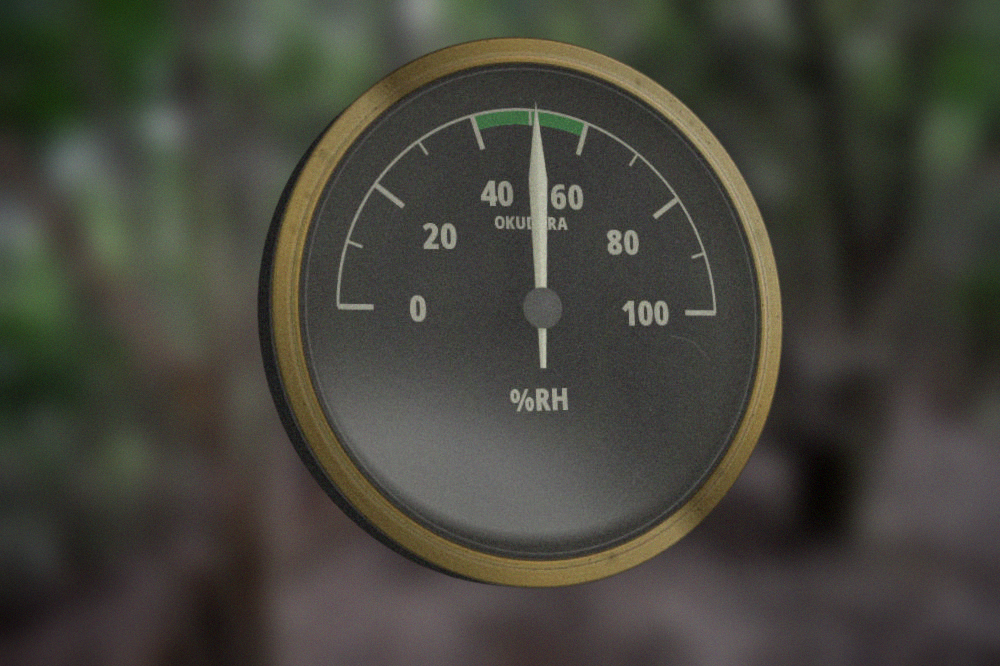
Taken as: 50 %
